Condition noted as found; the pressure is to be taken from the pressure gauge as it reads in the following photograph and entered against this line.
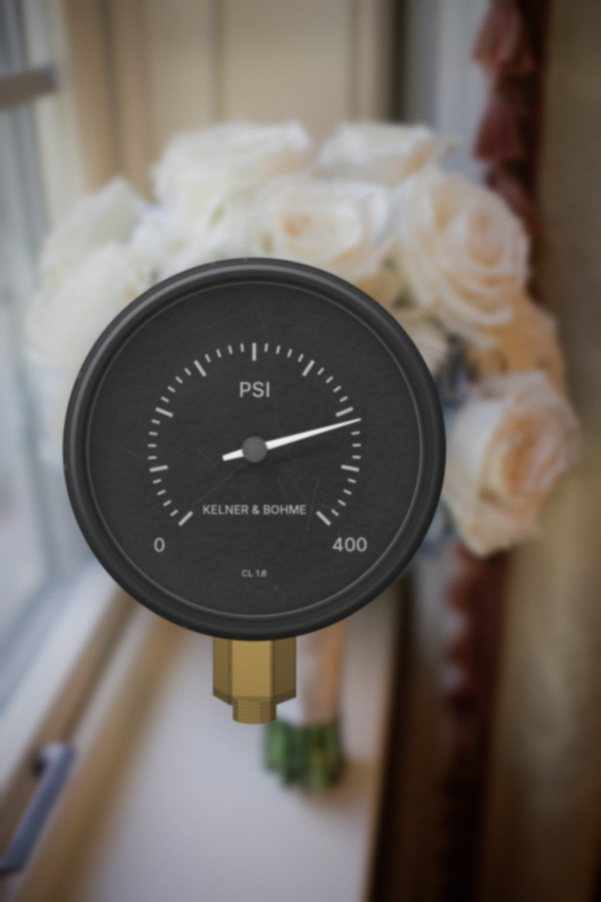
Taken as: 310 psi
